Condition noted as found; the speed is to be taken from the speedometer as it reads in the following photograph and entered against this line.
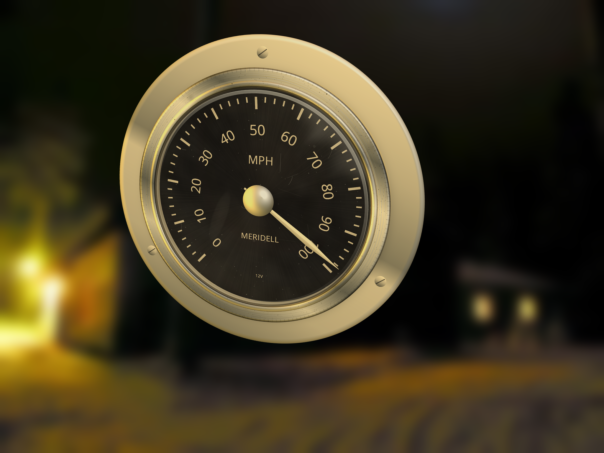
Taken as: 98 mph
